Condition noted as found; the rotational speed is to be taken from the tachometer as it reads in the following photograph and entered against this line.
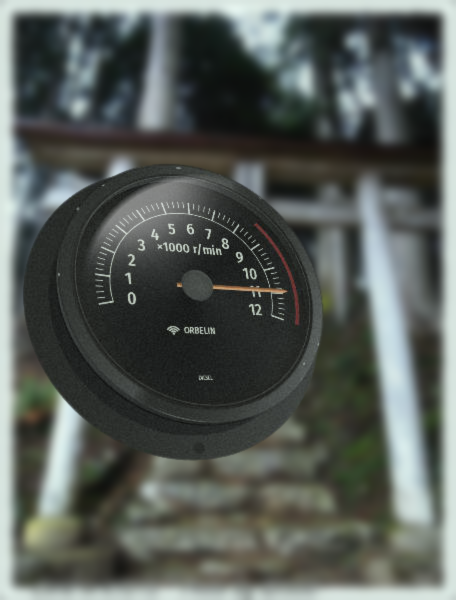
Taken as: 11000 rpm
